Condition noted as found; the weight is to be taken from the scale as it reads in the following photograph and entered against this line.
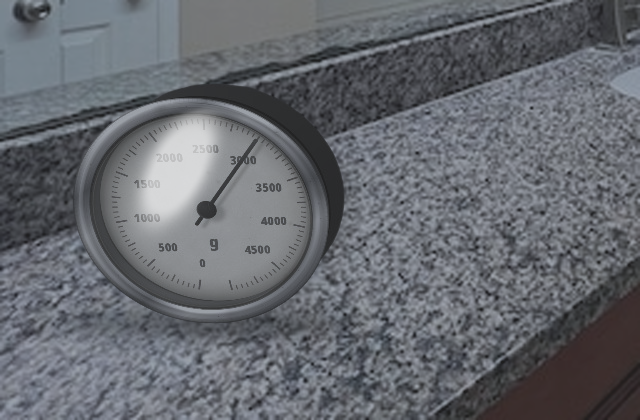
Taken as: 3000 g
